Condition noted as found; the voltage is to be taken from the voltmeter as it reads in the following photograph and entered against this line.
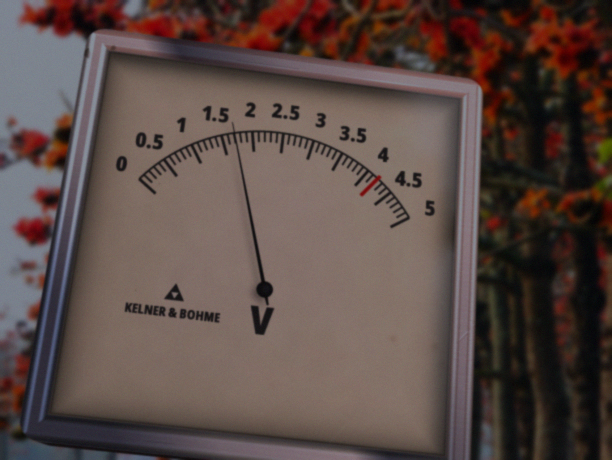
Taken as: 1.7 V
